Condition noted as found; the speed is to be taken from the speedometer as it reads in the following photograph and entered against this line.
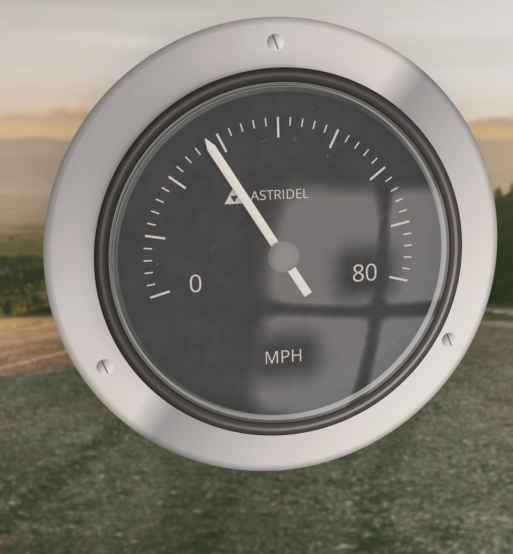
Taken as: 28 mph
